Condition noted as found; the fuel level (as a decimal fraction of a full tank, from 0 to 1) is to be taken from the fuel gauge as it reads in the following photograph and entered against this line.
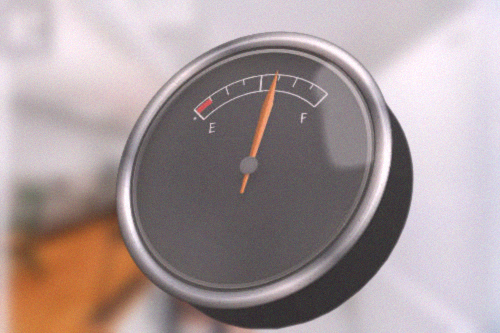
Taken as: 0.625
